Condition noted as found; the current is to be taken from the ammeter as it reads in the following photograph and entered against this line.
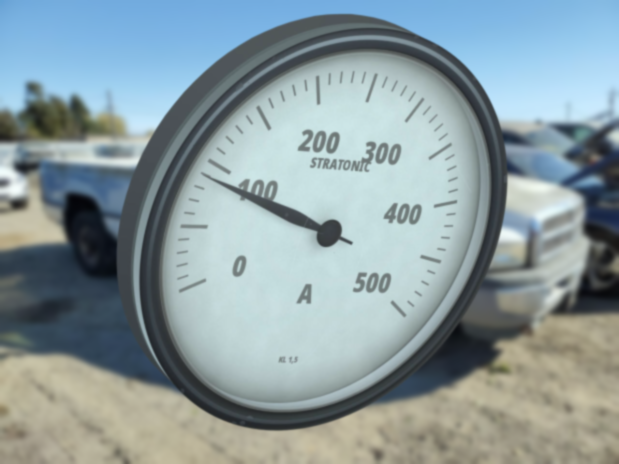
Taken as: 90 A
